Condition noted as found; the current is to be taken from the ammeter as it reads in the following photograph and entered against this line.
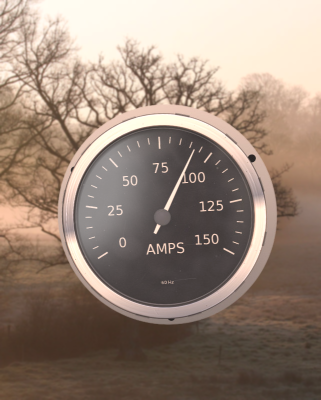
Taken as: 92.5 A
